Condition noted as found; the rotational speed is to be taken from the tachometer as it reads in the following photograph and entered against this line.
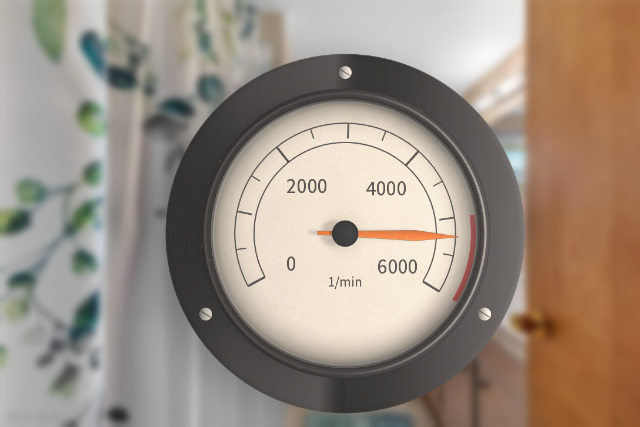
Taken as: 5250 rpm
